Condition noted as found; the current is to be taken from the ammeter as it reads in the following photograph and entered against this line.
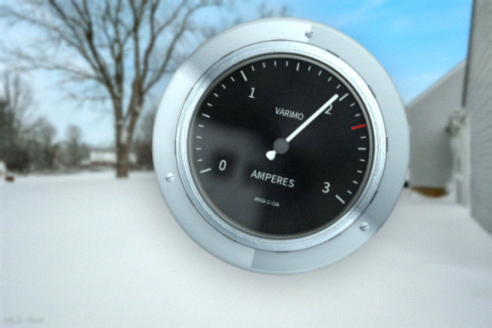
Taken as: 1.95 A
